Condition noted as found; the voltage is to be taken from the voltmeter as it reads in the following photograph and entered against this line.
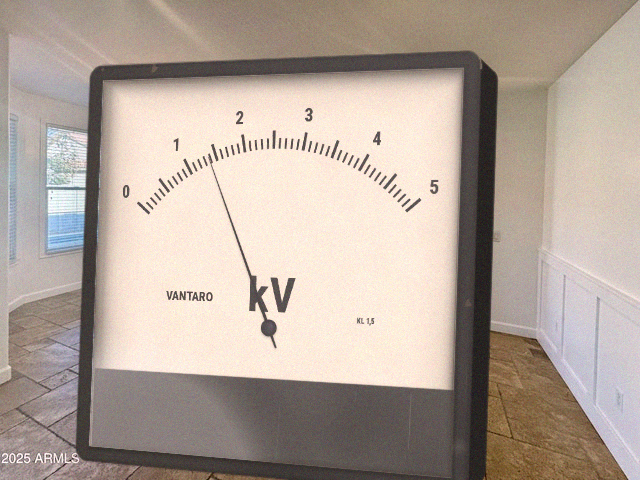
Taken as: 1.4 kV
